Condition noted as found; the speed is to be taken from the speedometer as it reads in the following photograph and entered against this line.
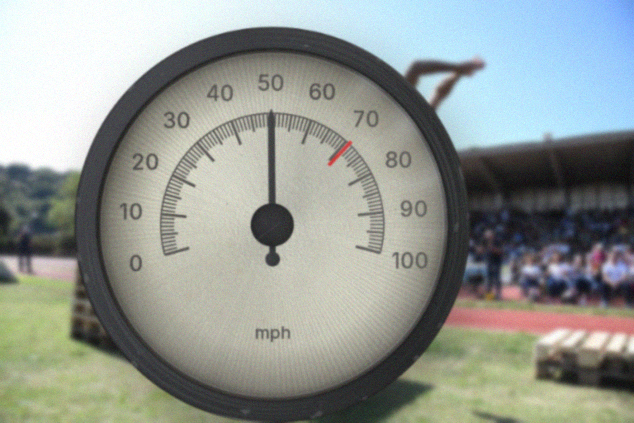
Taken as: 50 mph
